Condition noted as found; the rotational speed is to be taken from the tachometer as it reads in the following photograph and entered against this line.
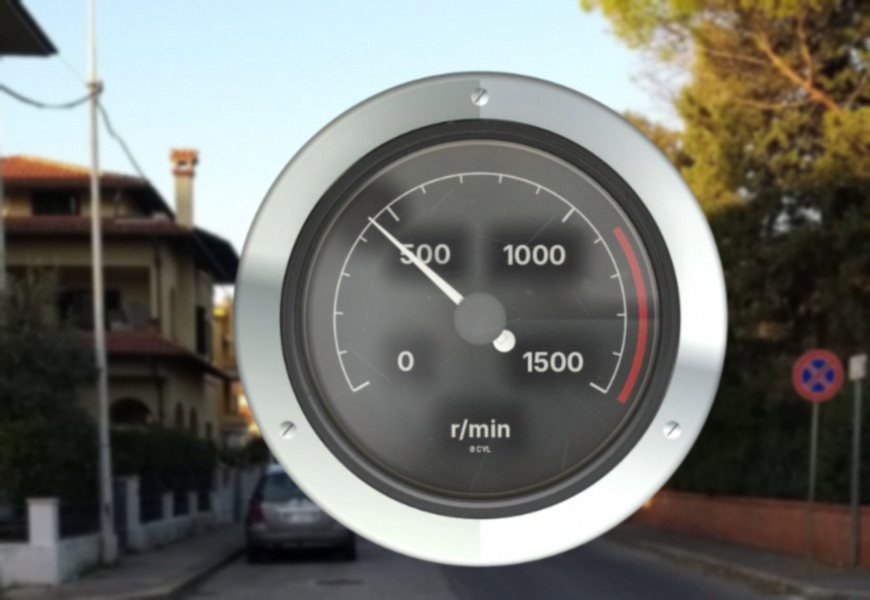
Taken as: 450 rpm
